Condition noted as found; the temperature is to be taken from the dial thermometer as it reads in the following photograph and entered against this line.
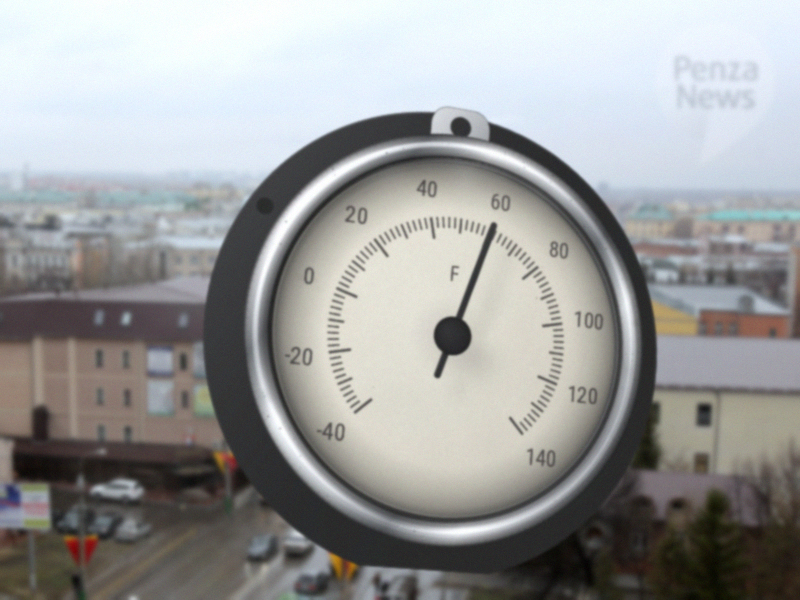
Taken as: 60 °F
